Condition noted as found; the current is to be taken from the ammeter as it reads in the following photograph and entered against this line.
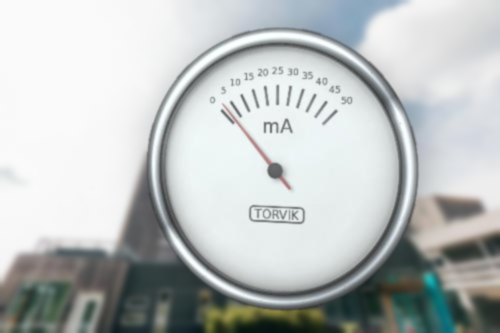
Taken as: 2.5 mA
